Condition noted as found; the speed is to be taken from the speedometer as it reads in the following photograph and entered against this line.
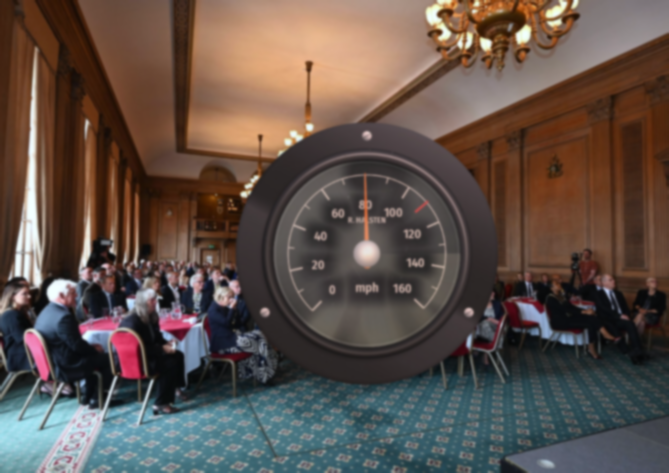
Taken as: 80 mph
